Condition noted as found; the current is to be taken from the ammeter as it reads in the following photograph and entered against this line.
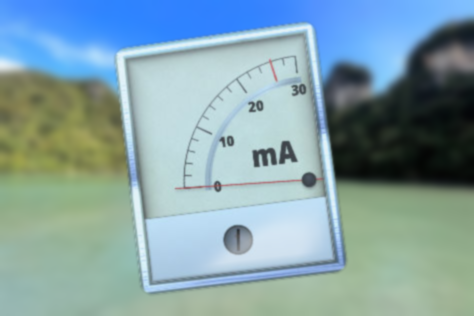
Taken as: 0 mA
